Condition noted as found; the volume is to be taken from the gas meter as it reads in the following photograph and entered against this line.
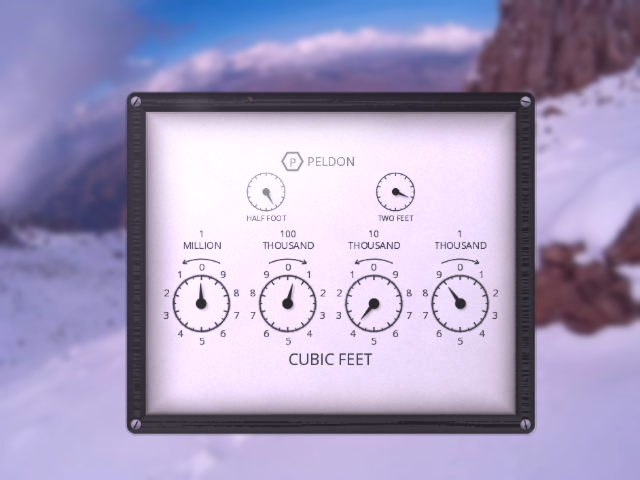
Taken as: 3900 ft³
